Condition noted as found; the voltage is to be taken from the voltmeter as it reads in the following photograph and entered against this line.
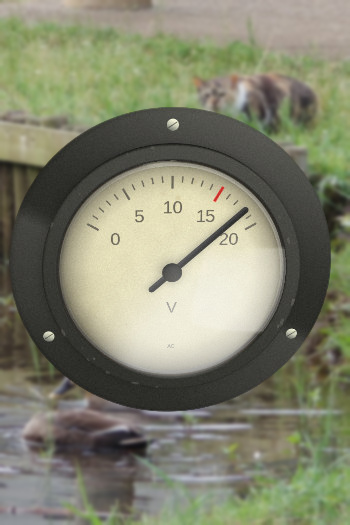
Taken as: 18 V
